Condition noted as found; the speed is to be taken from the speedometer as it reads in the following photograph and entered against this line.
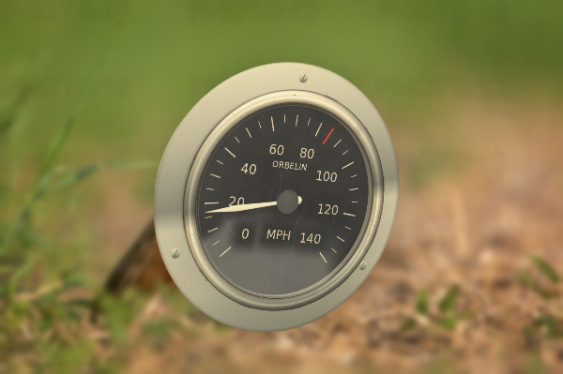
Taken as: 17.5 mph
